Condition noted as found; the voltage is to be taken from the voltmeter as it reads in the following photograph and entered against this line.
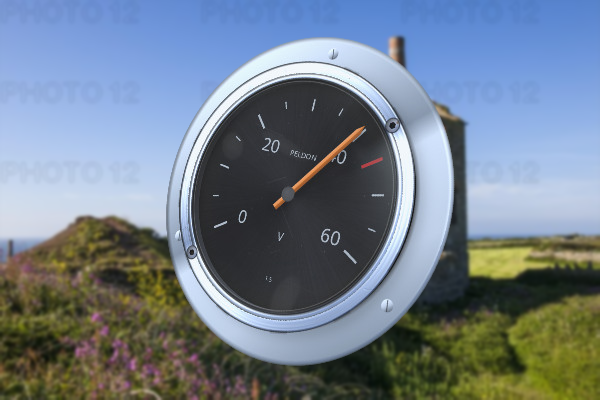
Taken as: 40 V
